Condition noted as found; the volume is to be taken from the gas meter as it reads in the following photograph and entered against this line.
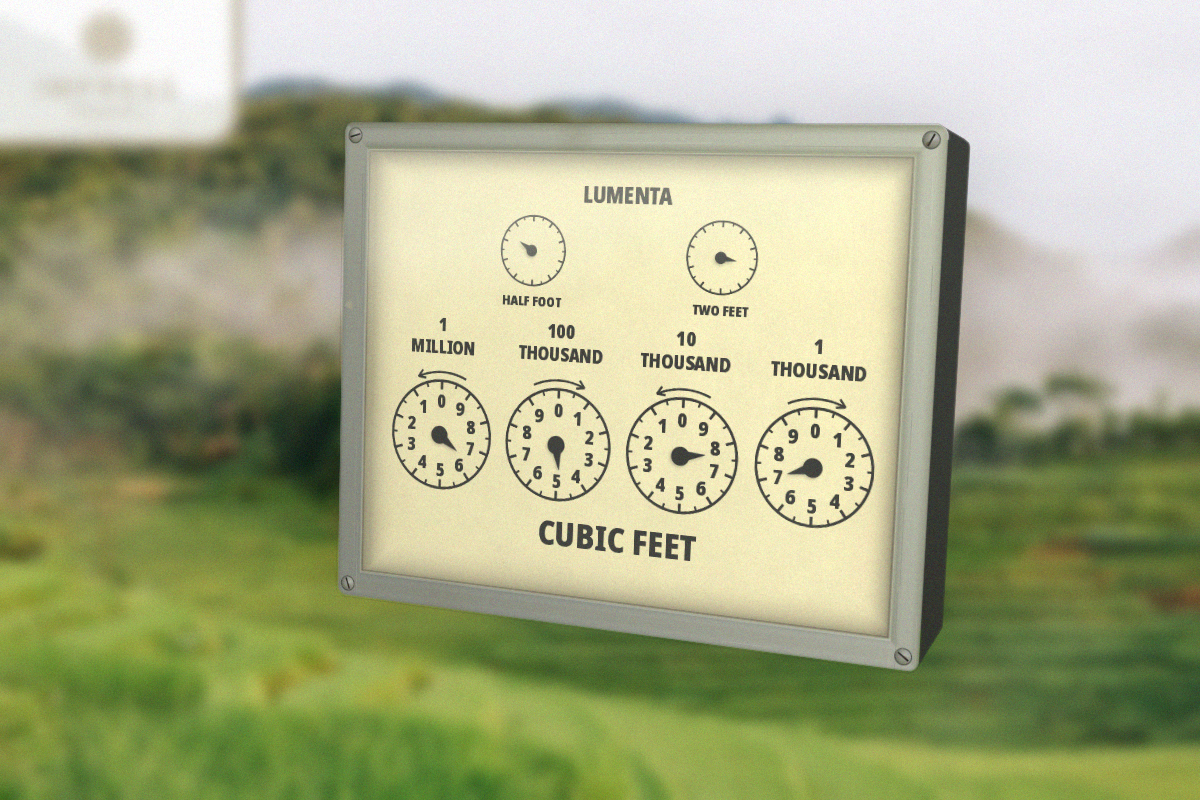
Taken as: 647700 ft³
